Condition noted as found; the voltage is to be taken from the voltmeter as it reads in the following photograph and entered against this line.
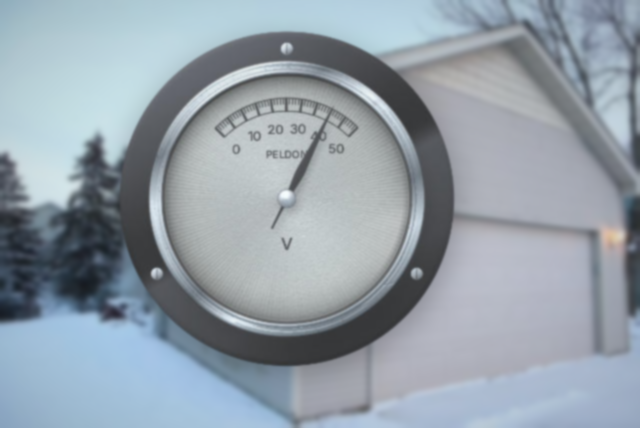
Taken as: 40 V
